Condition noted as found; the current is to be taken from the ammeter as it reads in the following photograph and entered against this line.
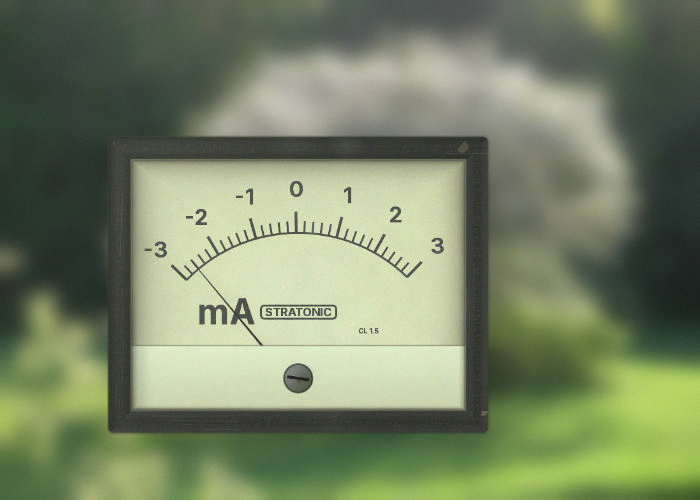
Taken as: -2.6 mA
